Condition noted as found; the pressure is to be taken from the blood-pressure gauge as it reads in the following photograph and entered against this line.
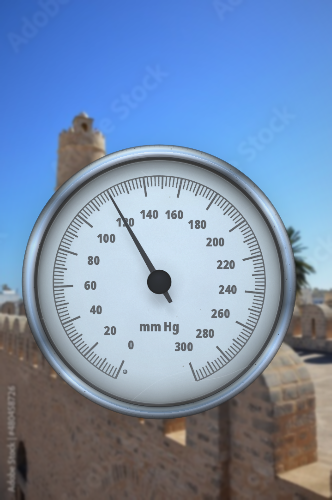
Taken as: 120 mmHg
